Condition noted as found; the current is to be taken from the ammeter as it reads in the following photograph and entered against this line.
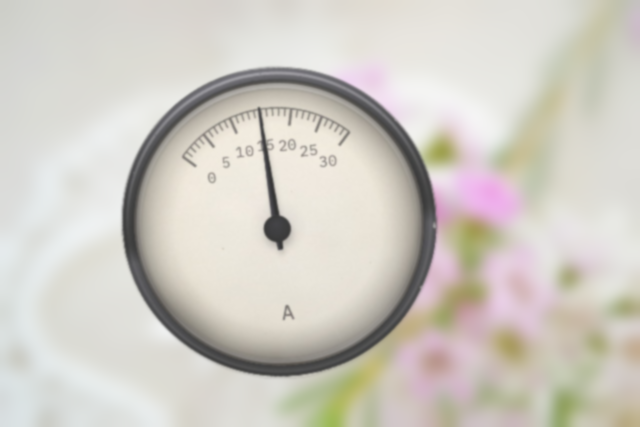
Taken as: 15 A
